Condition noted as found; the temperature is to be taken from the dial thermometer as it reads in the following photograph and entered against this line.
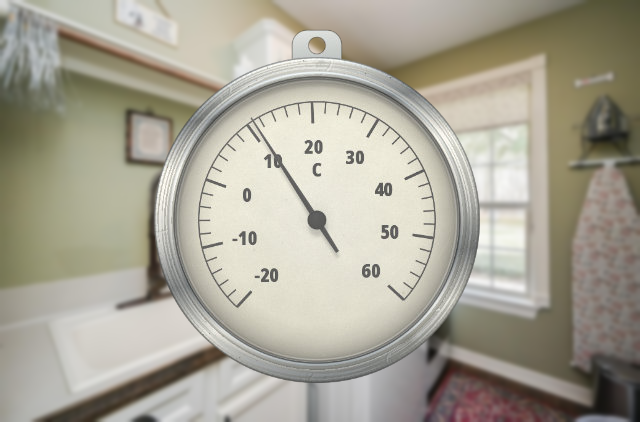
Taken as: 11 °C
